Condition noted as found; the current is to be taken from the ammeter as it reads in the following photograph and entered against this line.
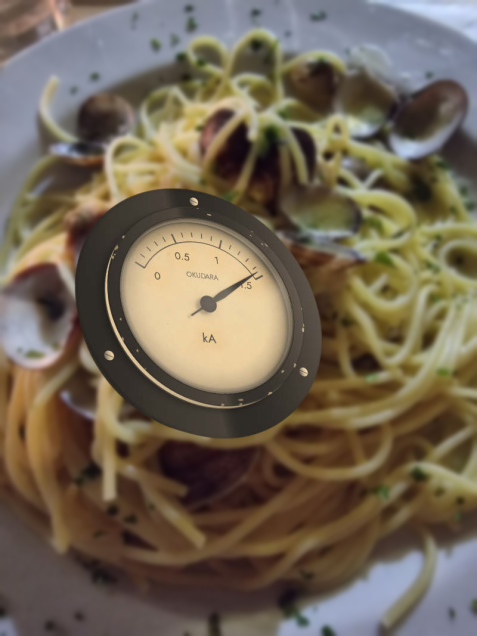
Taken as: 1.45 kA
